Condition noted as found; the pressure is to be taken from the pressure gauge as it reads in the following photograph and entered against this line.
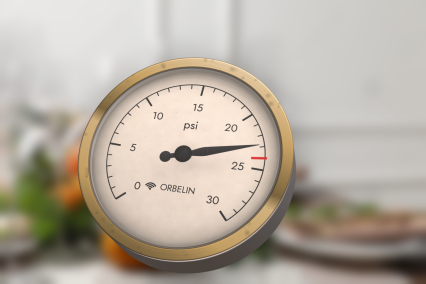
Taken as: 23 psi
